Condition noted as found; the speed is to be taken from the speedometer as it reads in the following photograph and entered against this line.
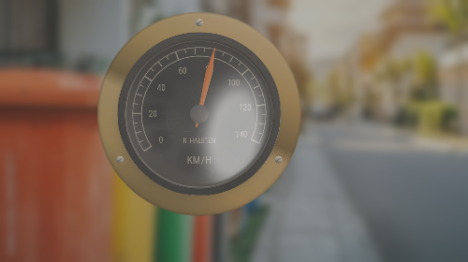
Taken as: 80 km/h
